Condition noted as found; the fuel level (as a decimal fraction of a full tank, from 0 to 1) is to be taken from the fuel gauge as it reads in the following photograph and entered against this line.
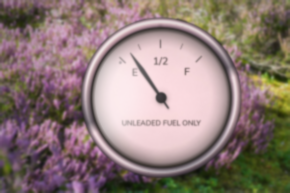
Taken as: 0.125
